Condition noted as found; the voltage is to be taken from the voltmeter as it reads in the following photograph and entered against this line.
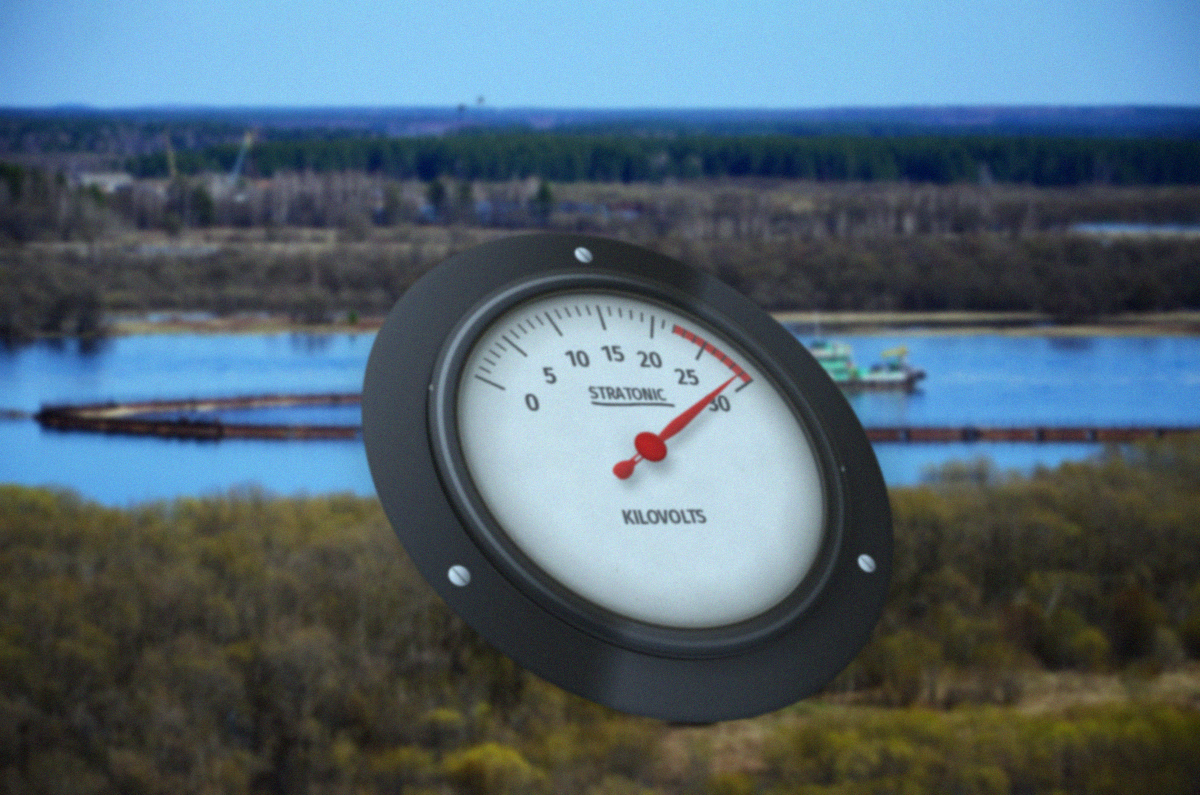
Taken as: 29 kV
